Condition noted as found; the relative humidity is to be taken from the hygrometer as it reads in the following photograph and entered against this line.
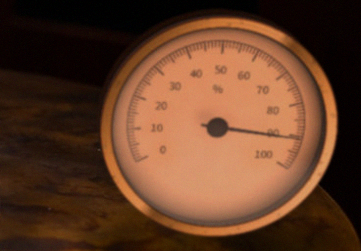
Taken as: 90 %
